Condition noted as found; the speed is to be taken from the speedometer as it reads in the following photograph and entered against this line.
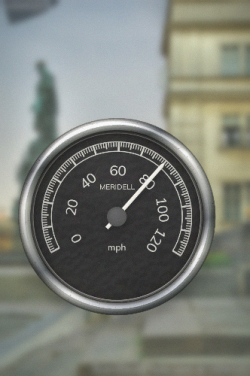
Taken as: 80 mph
